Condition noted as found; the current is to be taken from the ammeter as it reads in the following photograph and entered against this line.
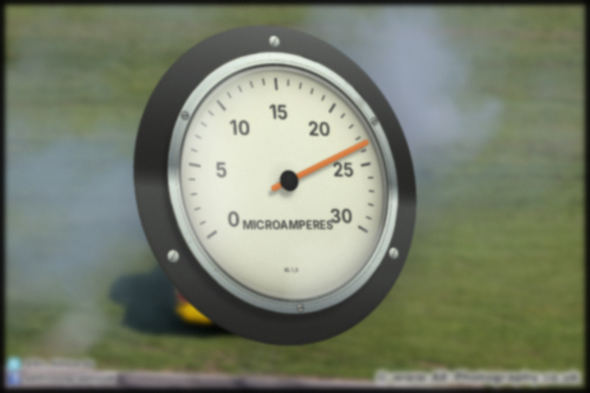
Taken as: 23.5 µA
